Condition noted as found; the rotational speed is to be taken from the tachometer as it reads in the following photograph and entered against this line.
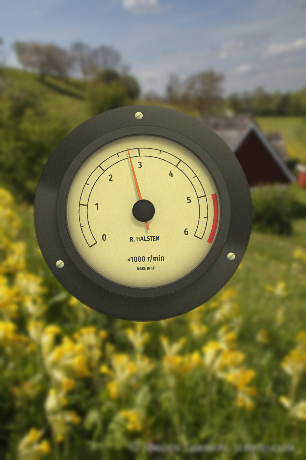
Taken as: 2750 rpm
